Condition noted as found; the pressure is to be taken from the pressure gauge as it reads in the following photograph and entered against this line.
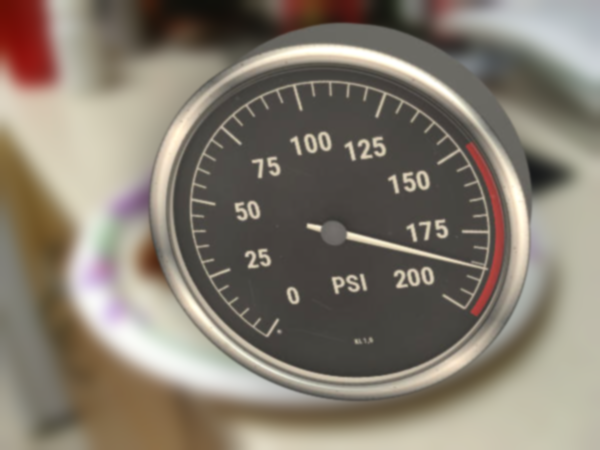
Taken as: 185 psi
